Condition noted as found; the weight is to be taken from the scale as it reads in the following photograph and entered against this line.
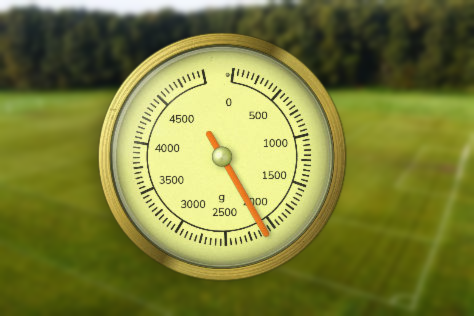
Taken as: 2100 g
